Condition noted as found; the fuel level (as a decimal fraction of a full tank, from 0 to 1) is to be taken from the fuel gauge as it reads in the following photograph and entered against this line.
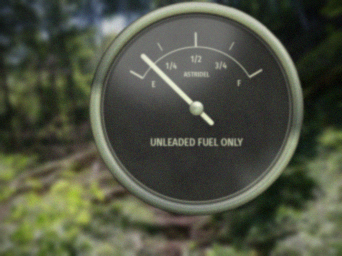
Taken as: 0.125
